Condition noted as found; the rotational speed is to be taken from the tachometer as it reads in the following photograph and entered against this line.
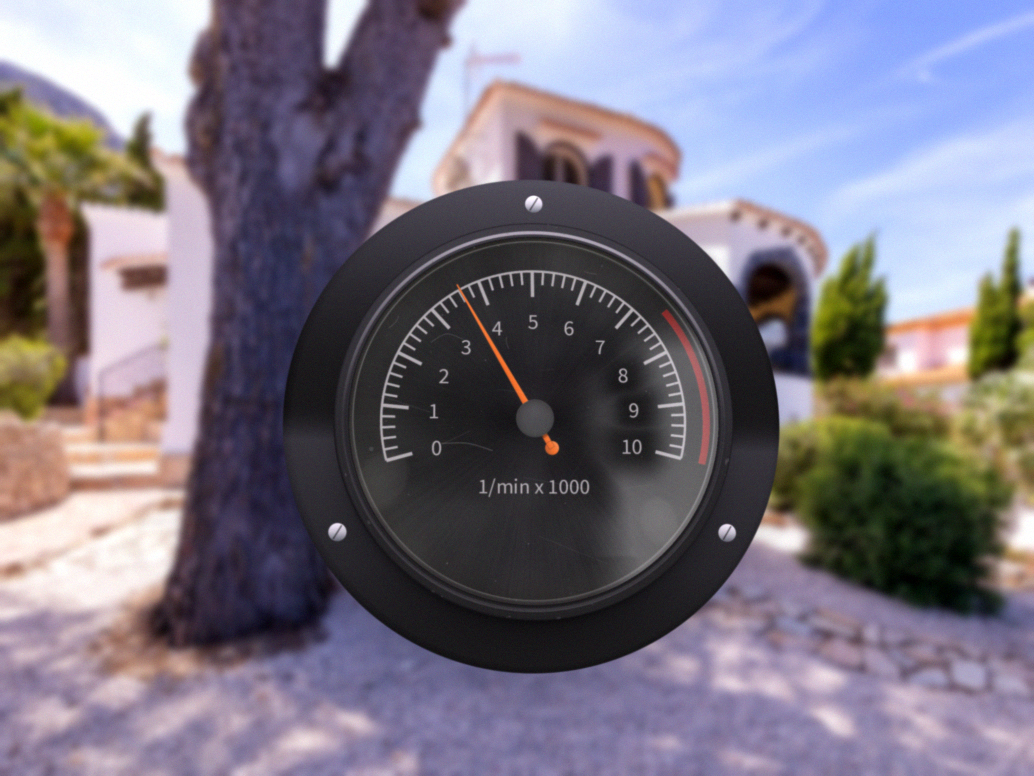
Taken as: 3600 rpm
